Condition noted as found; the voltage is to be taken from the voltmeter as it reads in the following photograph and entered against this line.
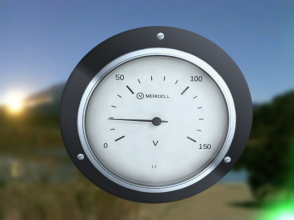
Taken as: 20 V
